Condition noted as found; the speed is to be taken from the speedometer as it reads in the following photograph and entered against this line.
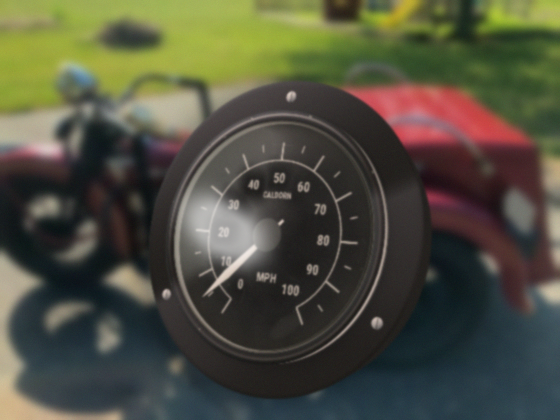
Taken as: 5 mph
